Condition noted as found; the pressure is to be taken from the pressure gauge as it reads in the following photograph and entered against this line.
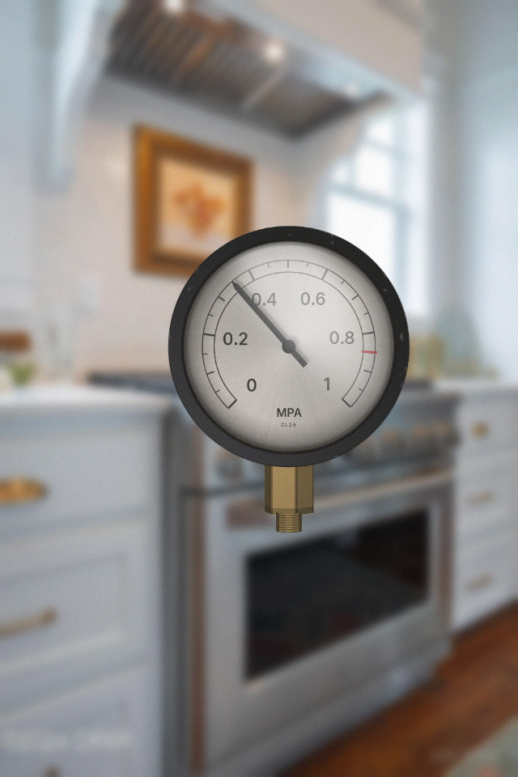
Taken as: 0.35 MPa
